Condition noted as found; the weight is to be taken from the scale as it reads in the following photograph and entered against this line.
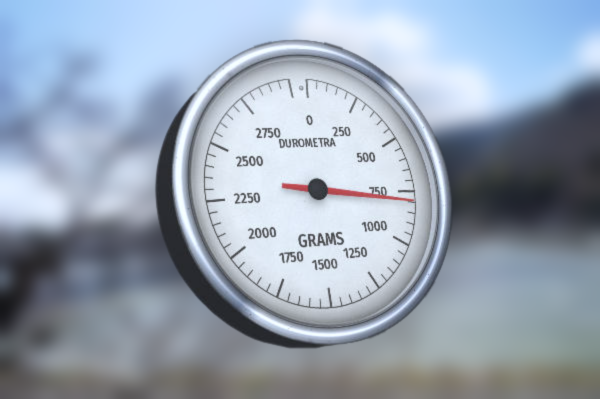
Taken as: 800 g
